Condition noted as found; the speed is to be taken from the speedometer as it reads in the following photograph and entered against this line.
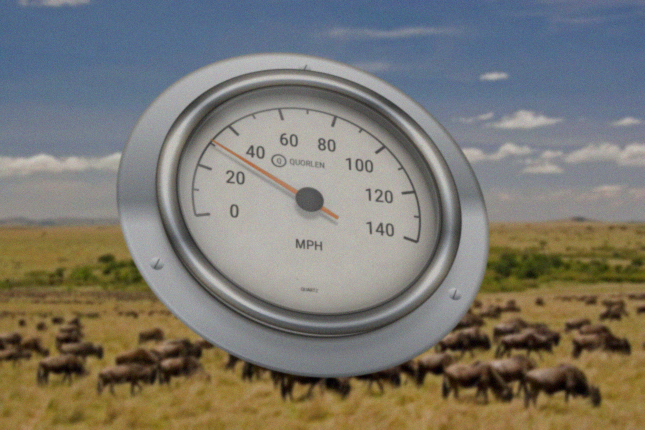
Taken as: 30 mph
